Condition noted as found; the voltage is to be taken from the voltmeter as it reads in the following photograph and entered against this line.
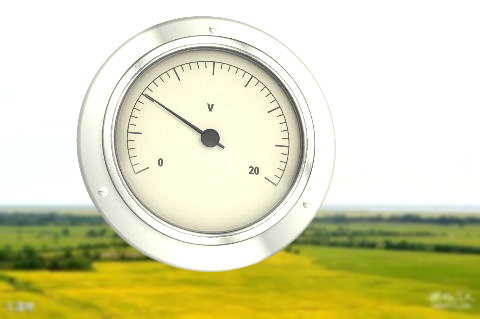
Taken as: 5 V
